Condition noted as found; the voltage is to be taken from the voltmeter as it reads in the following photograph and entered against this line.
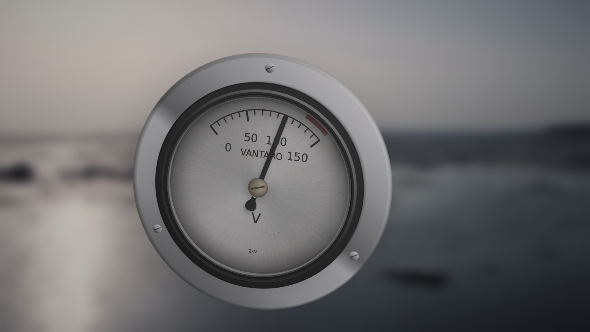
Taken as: 100 V
